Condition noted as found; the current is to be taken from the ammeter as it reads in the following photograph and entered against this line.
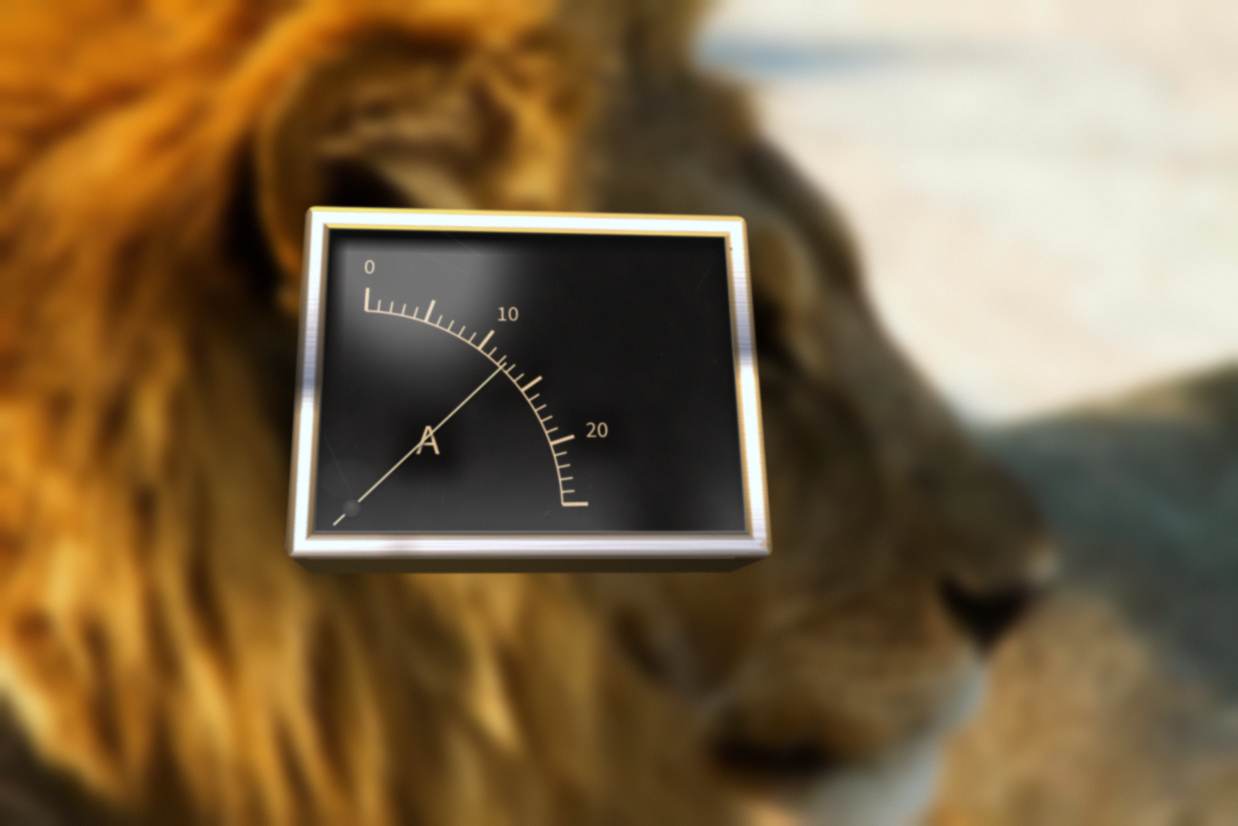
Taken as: 12.5 A
